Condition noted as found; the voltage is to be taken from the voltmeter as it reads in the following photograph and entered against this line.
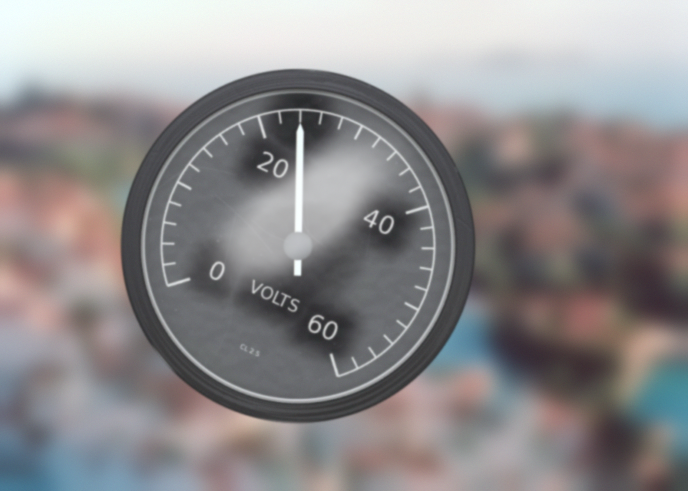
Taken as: 24 V
